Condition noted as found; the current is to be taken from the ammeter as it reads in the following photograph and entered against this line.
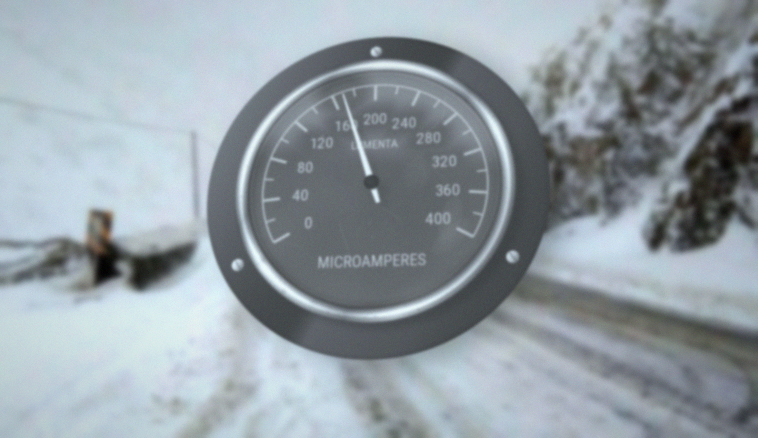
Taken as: 170 µA
